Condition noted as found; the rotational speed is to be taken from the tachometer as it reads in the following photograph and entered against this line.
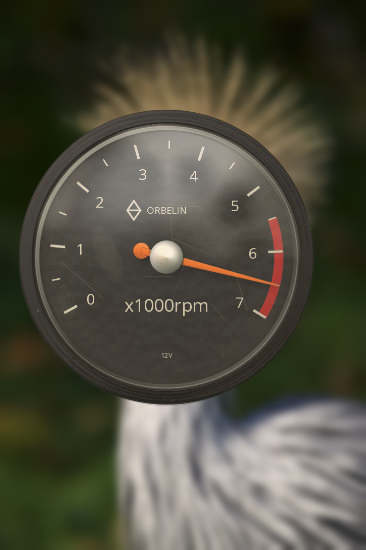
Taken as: 6500 rpm
